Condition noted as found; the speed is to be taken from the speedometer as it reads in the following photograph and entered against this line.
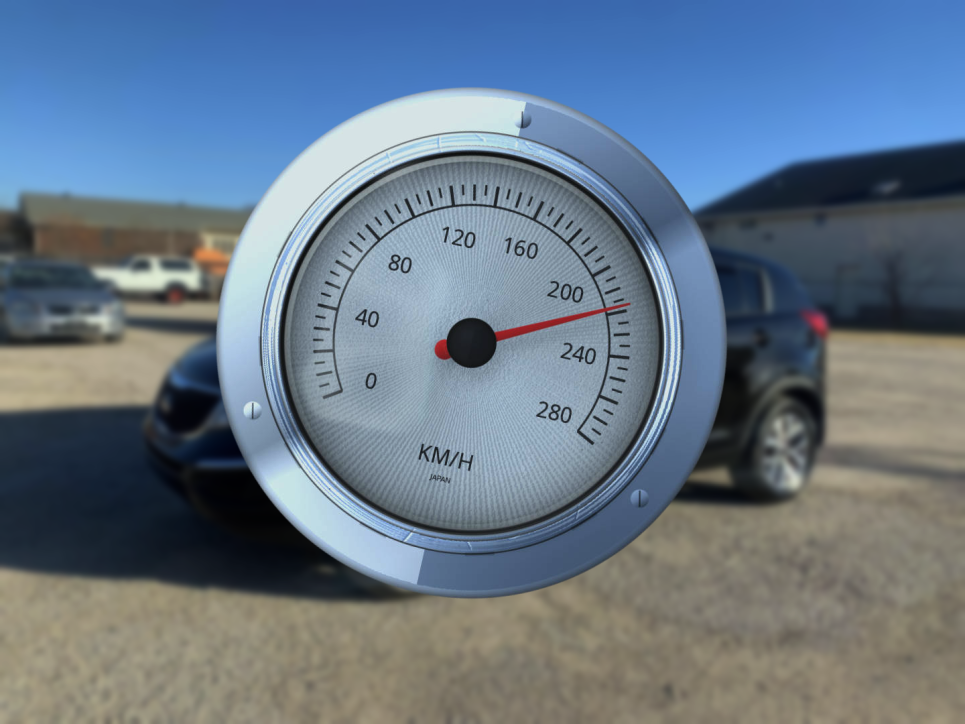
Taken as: 217.5 km/h
